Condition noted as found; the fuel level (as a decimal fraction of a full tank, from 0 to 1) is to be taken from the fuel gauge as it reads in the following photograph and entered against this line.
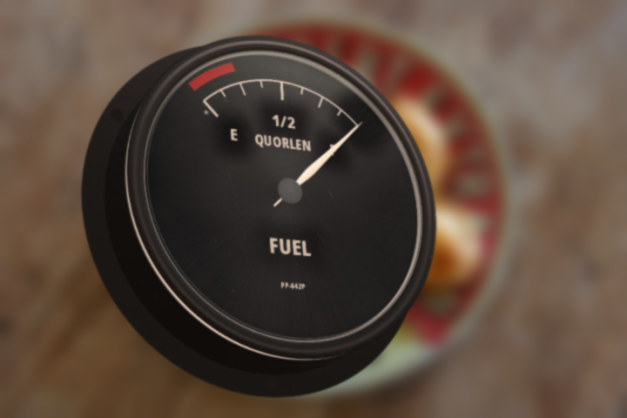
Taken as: 1
